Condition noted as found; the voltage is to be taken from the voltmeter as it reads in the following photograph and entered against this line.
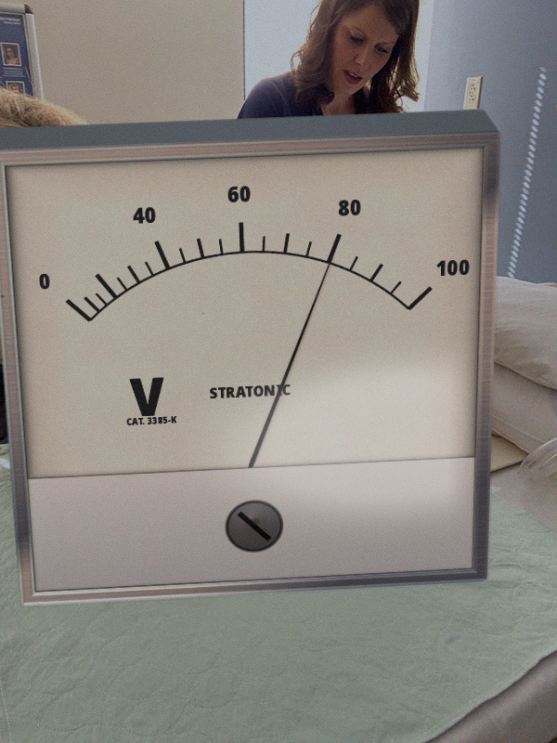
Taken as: 80 V
